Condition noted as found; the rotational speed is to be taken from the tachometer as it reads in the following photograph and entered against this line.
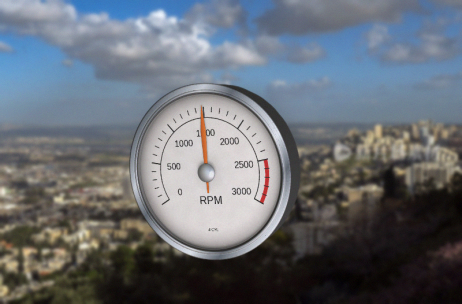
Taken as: 1500 rpm
